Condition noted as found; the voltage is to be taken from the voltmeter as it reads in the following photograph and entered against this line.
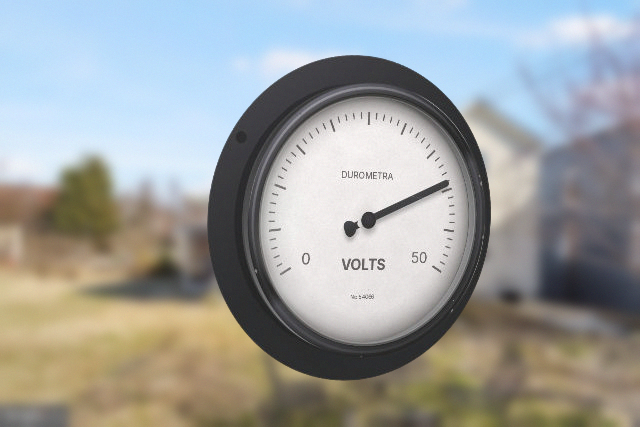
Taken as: 39 V
